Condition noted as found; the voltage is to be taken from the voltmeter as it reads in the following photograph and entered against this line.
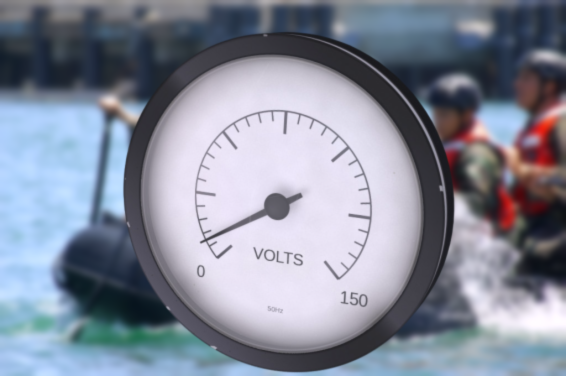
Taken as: 7.5 V
